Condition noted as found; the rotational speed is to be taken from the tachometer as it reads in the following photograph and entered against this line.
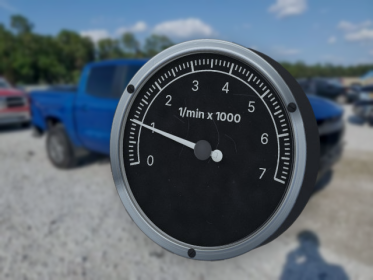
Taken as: 1000 rpm
